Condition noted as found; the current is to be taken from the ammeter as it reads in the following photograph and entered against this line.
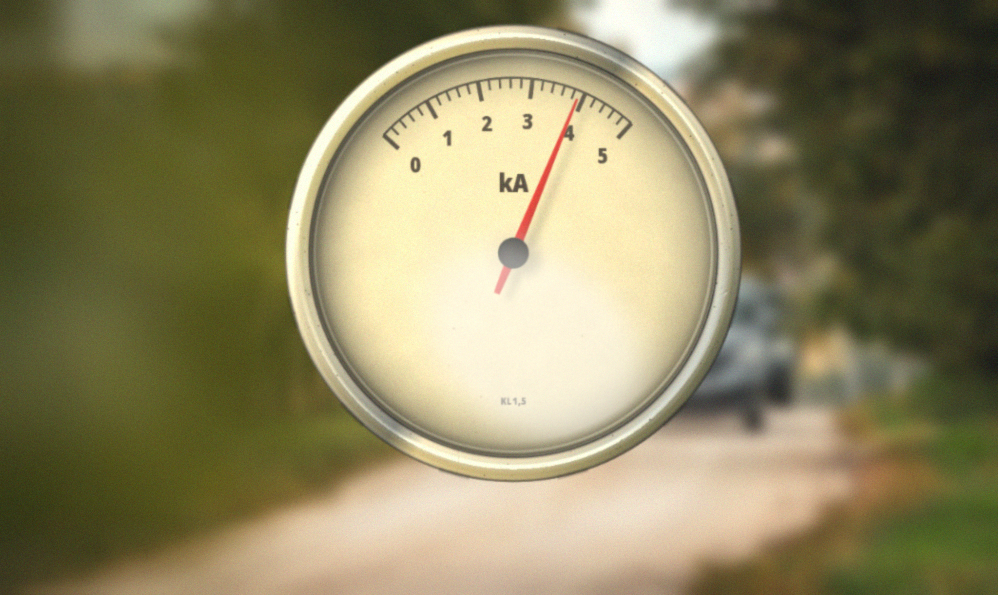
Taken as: 3.9 kA
